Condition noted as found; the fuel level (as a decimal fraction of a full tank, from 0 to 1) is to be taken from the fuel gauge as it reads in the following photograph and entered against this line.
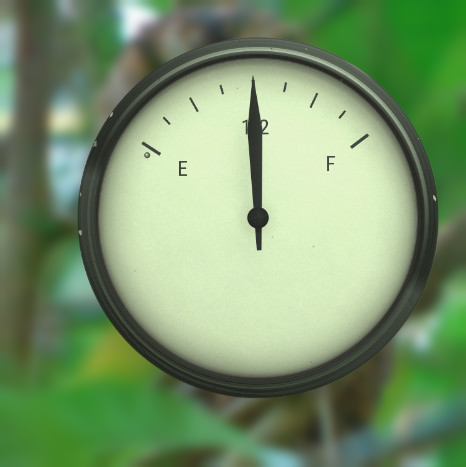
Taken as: 0.5
